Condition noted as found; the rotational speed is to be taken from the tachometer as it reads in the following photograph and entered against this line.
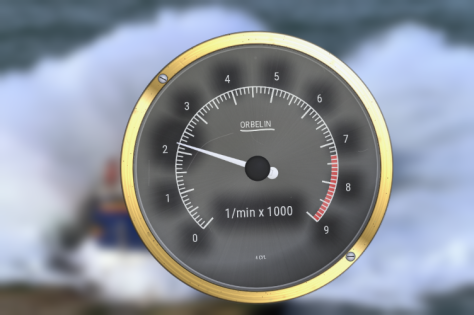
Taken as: 2200 rpm
